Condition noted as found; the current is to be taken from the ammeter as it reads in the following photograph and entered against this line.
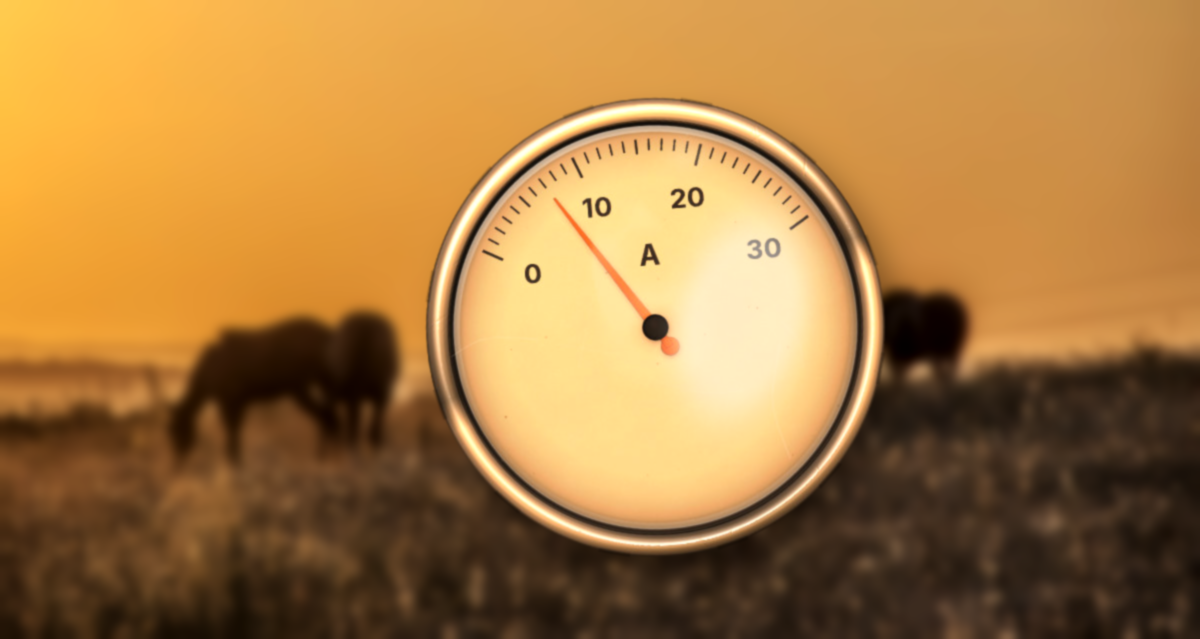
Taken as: 7 A
